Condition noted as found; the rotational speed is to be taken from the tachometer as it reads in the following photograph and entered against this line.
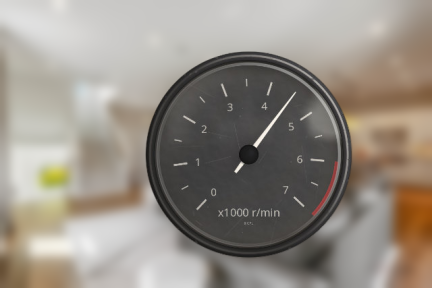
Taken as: 4500 rpm
